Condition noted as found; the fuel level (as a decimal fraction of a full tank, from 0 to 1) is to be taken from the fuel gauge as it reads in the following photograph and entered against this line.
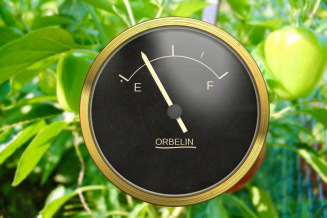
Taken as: 0.25
